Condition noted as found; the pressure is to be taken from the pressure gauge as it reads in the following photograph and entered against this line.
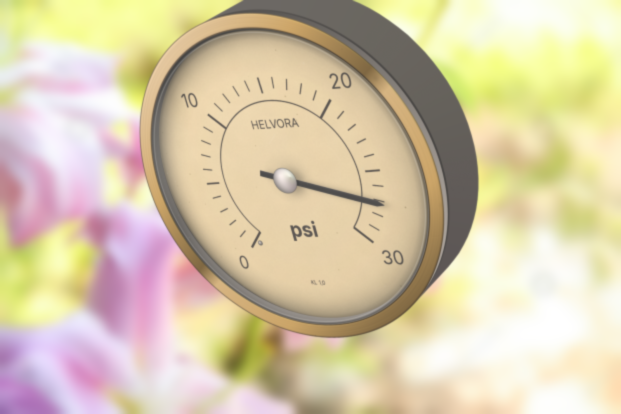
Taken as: 27 psi
